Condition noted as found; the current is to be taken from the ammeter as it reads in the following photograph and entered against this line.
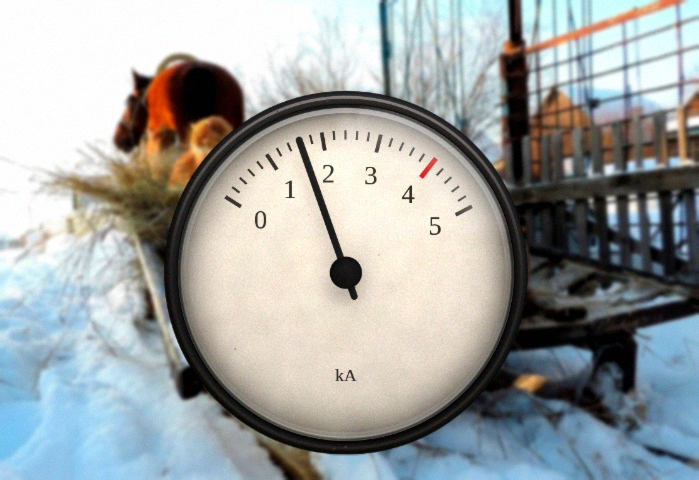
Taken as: 1.6 kA
